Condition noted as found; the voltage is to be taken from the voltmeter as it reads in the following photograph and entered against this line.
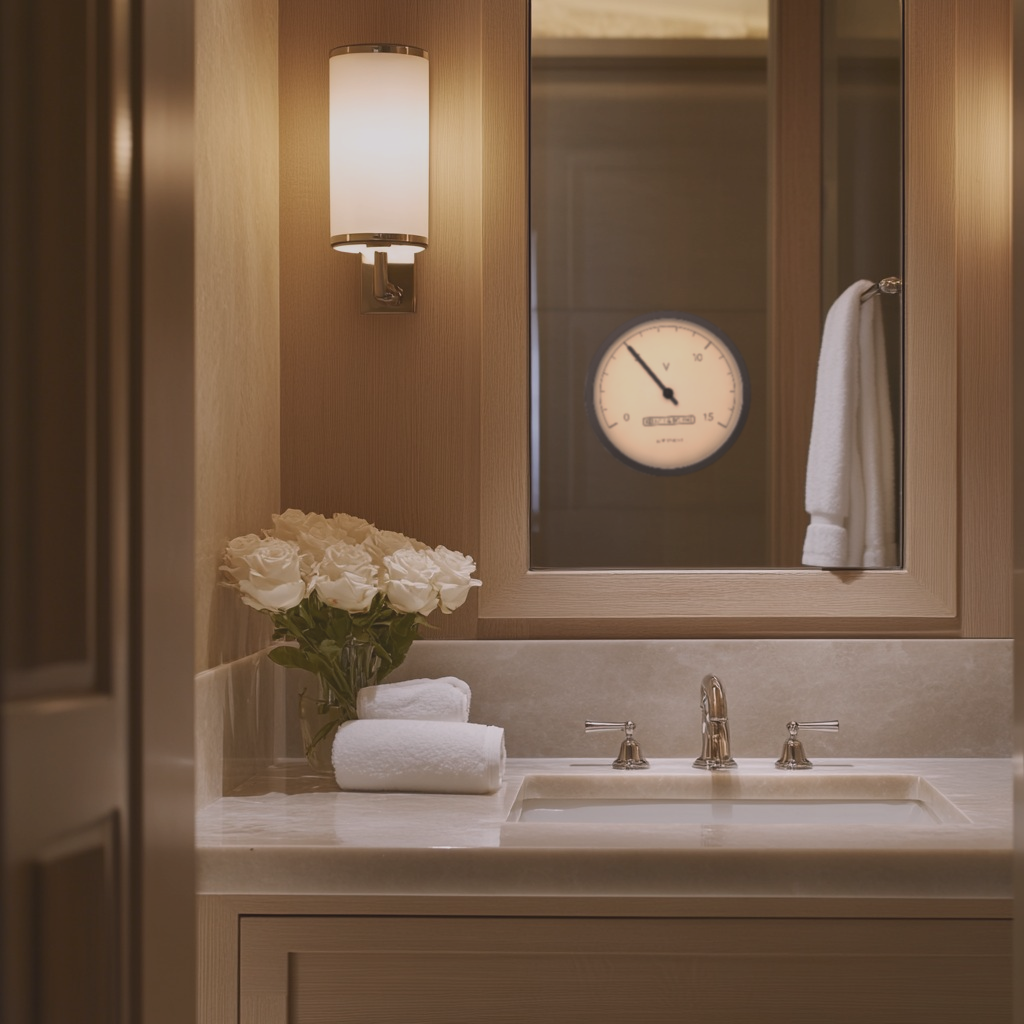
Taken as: 5 V
